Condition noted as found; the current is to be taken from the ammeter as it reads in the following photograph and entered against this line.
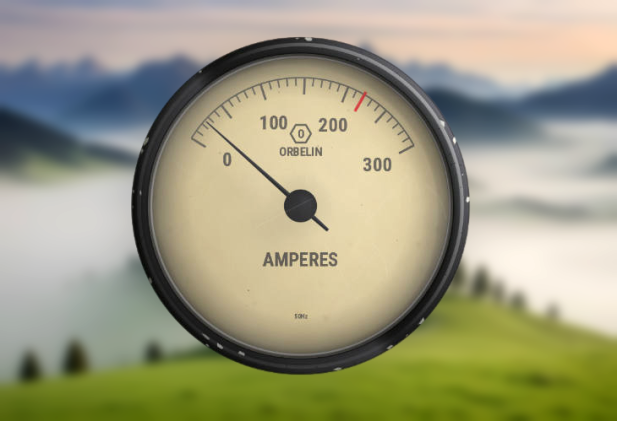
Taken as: 25 A
